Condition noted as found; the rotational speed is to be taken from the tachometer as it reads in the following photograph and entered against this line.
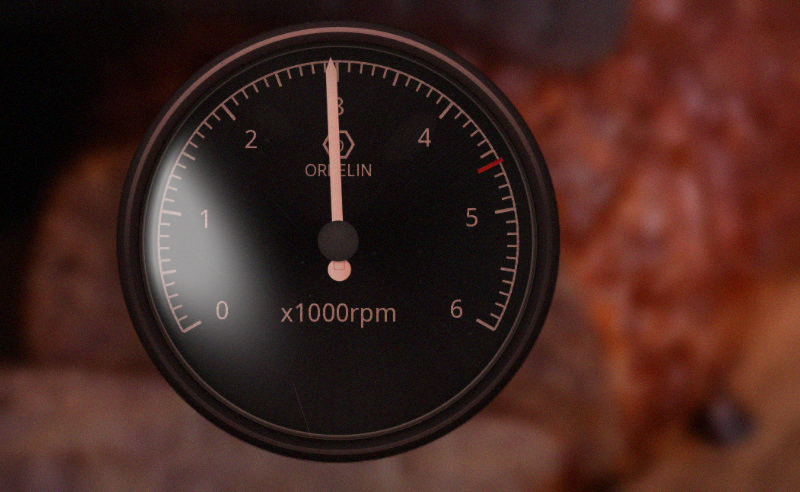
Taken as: 2950 rpm
